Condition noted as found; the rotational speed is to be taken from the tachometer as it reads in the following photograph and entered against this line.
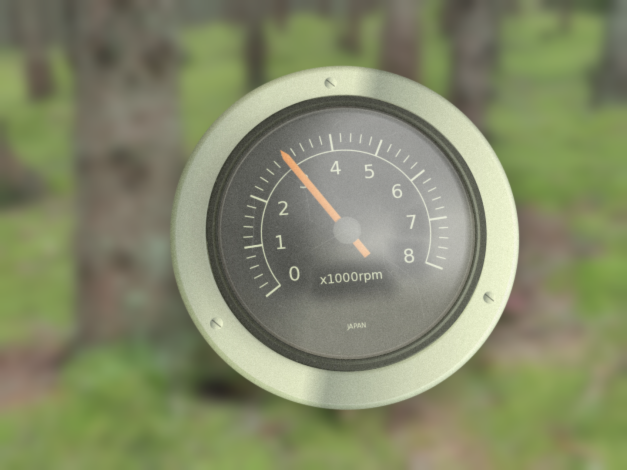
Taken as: 3000 rpm
